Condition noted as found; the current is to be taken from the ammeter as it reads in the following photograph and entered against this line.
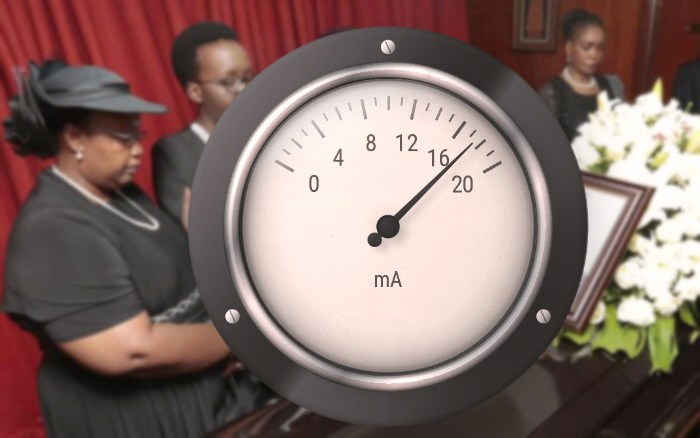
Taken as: 17.5 mA
